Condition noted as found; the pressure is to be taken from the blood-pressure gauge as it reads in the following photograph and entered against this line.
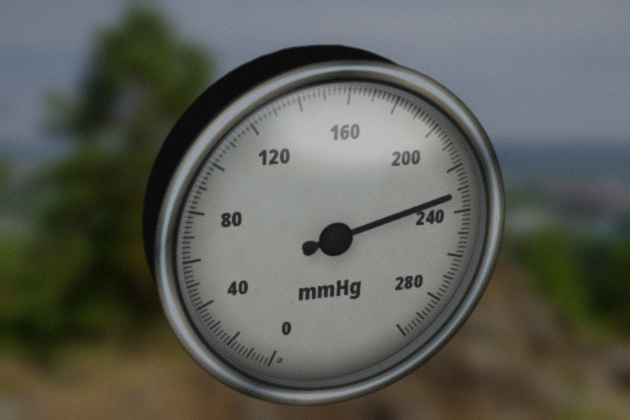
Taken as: 230 mmHg
